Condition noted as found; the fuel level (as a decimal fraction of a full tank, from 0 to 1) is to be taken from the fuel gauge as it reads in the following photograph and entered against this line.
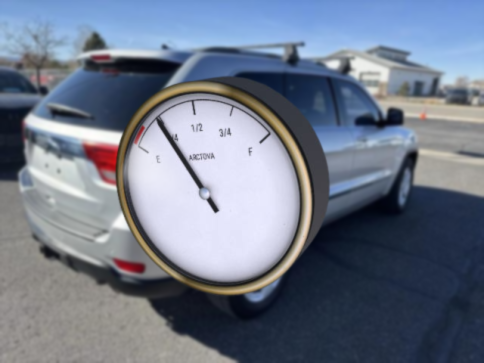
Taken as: 0.25
